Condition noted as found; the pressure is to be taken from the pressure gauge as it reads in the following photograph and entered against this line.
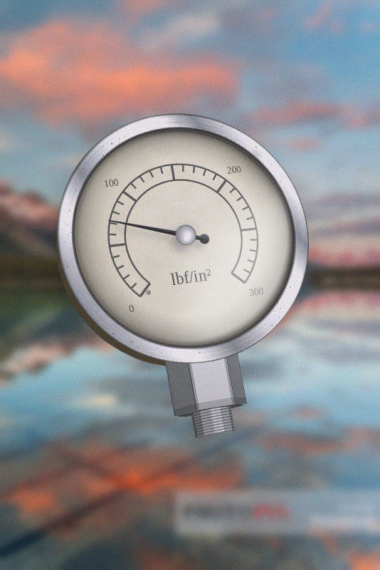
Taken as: 70 psi
